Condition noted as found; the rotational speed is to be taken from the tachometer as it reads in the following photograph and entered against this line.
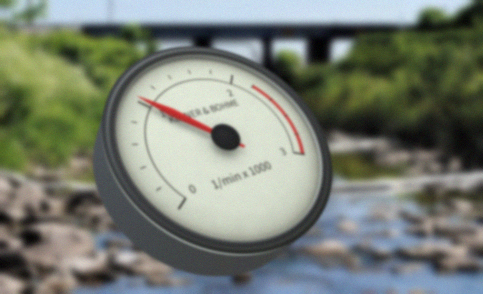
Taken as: 1000 rpm
